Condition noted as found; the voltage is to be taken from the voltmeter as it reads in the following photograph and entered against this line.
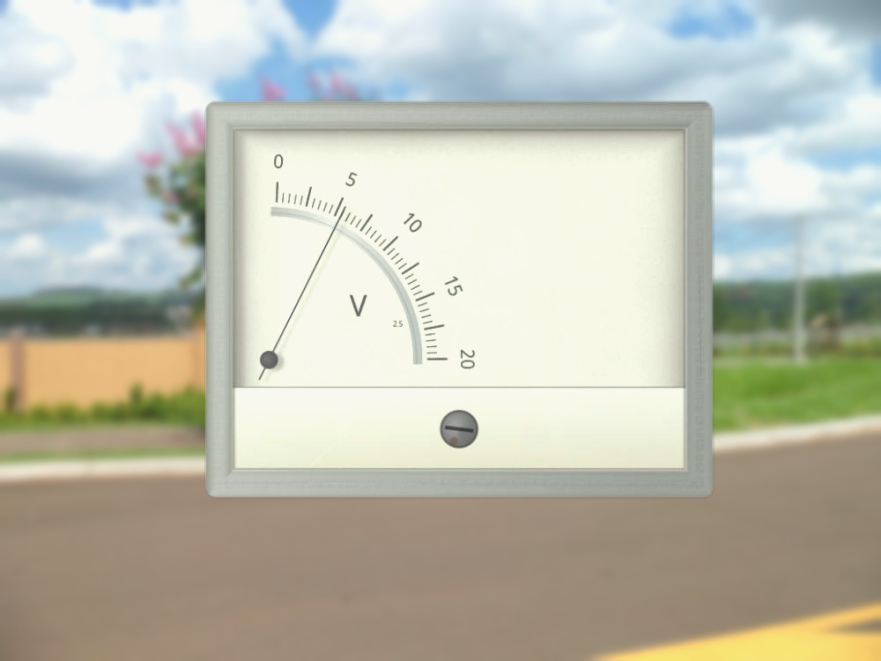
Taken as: 5.5 V
